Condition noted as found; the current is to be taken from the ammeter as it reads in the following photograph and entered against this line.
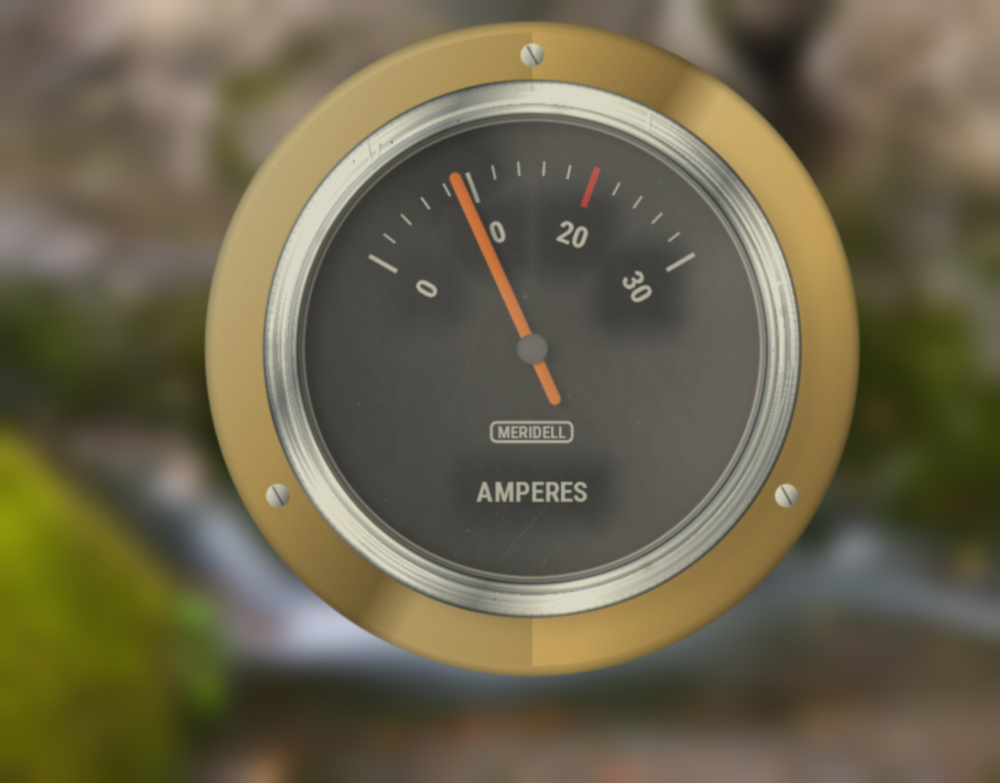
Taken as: 9 A
